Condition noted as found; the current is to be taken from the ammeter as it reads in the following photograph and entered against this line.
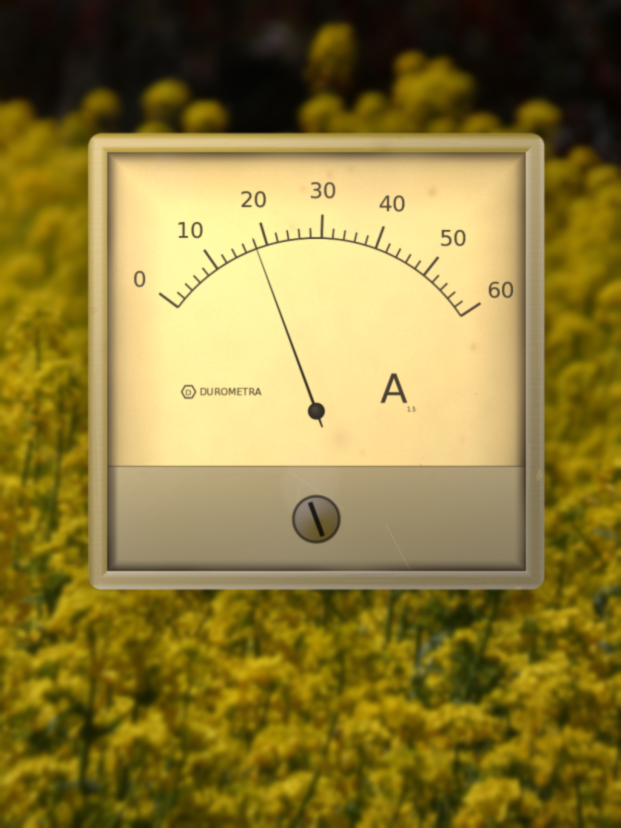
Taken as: 18 A
